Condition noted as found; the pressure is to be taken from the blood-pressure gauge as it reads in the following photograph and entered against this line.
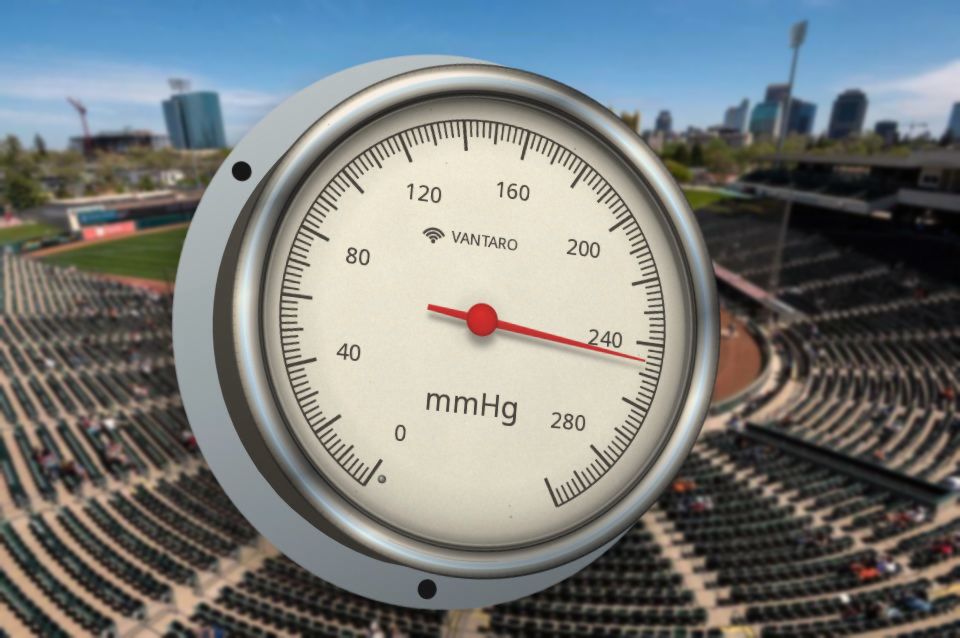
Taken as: 246 mmHg
